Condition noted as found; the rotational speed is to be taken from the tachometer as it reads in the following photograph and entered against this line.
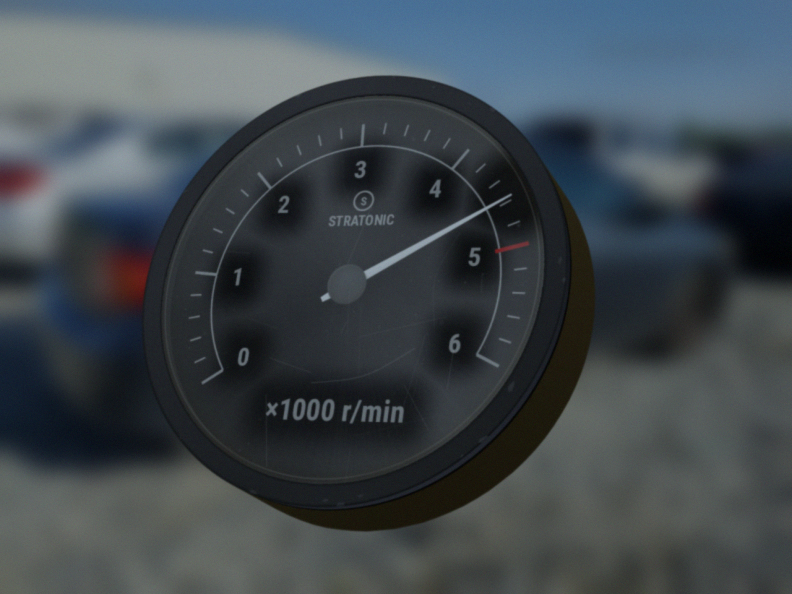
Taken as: 4600 rpm
